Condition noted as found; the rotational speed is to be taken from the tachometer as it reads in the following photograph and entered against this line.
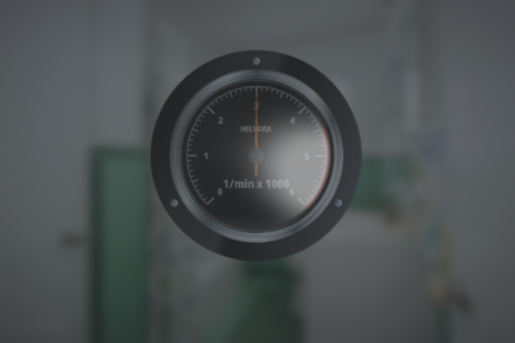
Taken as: 3000 rpm
